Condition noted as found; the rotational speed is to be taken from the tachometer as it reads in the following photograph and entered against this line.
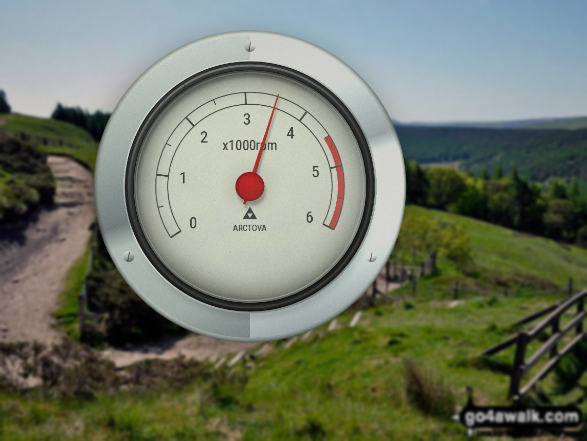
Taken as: 3500 rpm
